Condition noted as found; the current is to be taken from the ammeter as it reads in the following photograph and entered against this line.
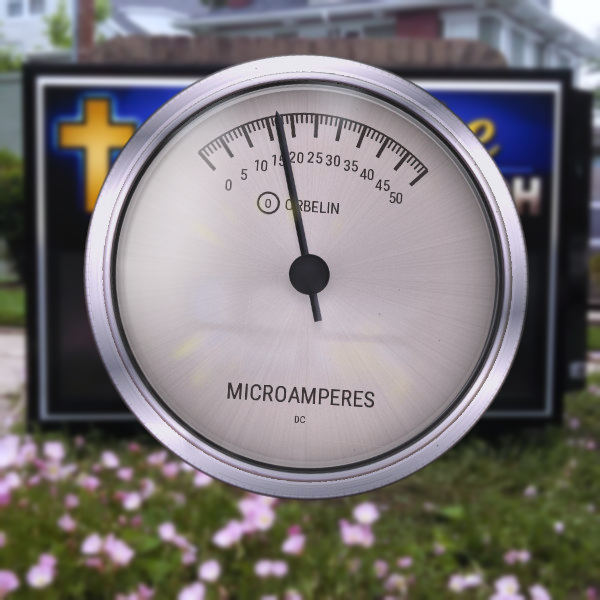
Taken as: 17 µA
